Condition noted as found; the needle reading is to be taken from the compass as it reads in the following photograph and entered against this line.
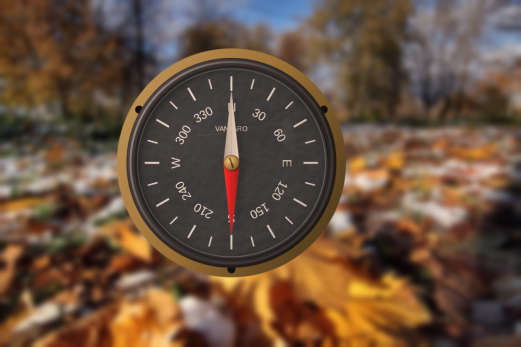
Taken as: 180 °
